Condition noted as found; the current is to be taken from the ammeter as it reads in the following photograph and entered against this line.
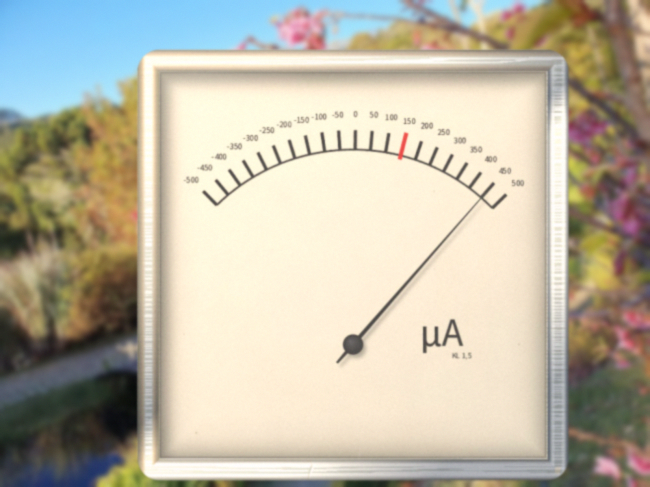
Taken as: 450 µA
